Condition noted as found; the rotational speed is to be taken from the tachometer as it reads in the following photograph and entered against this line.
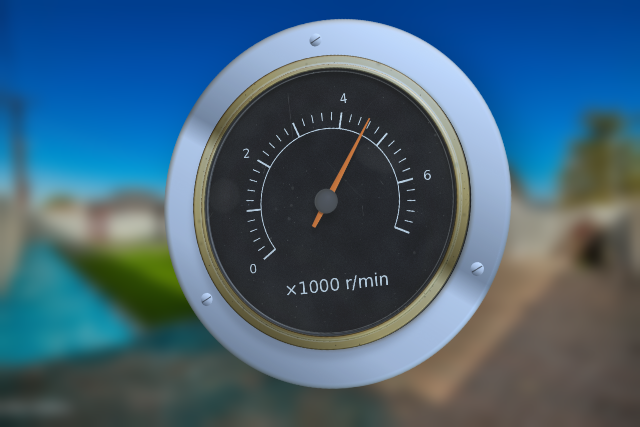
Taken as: 4600 rpm
